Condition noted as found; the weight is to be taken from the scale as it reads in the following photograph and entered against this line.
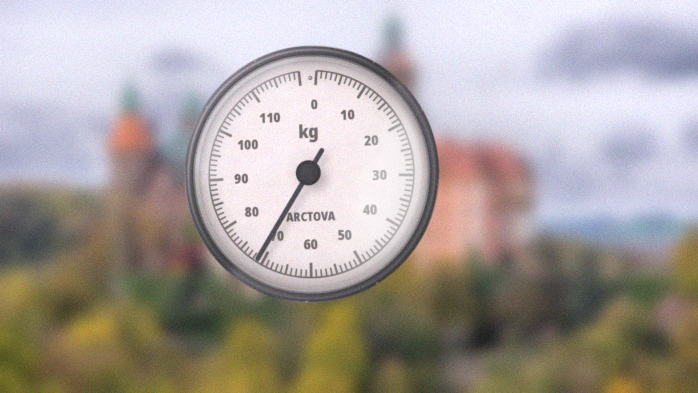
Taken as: 71 kg
